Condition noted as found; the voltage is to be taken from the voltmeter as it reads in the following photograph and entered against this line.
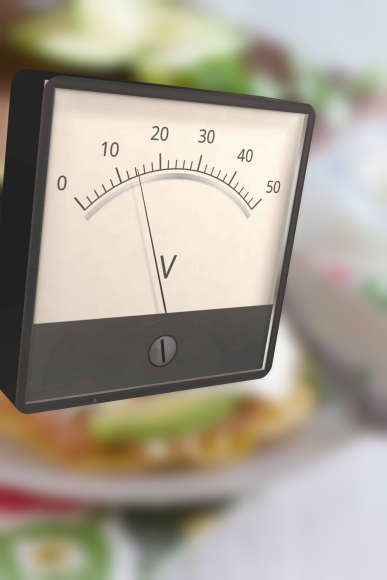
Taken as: 14 V
